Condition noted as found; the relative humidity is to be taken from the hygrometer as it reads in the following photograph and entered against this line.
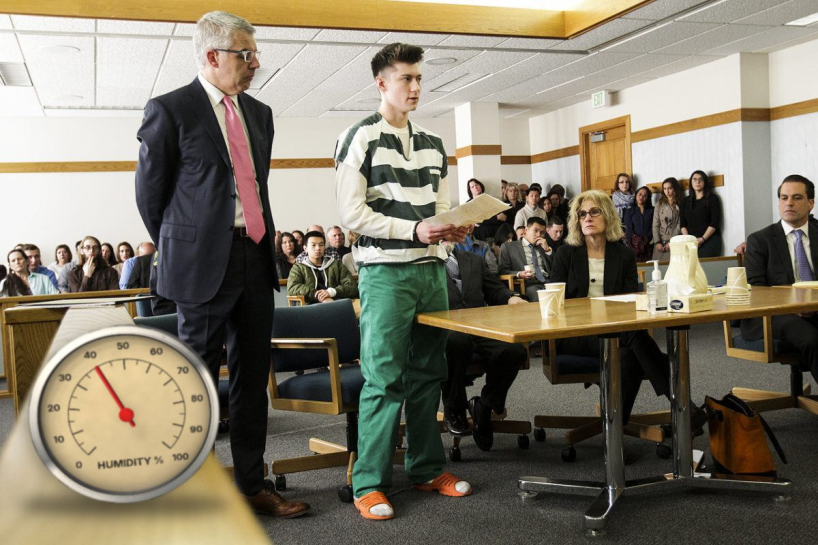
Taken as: 40 %
